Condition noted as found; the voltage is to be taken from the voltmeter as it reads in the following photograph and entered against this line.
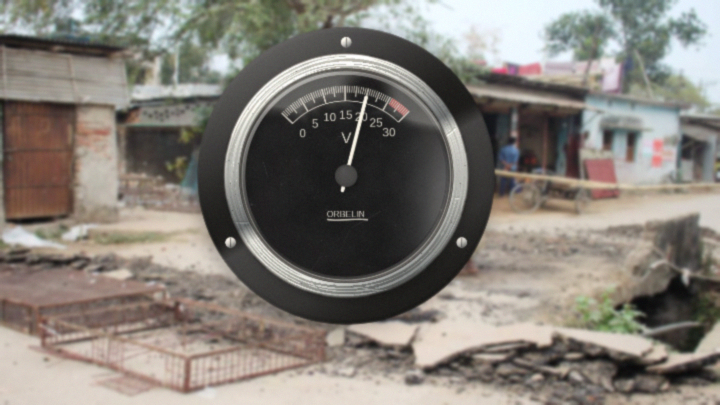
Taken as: 20 V
